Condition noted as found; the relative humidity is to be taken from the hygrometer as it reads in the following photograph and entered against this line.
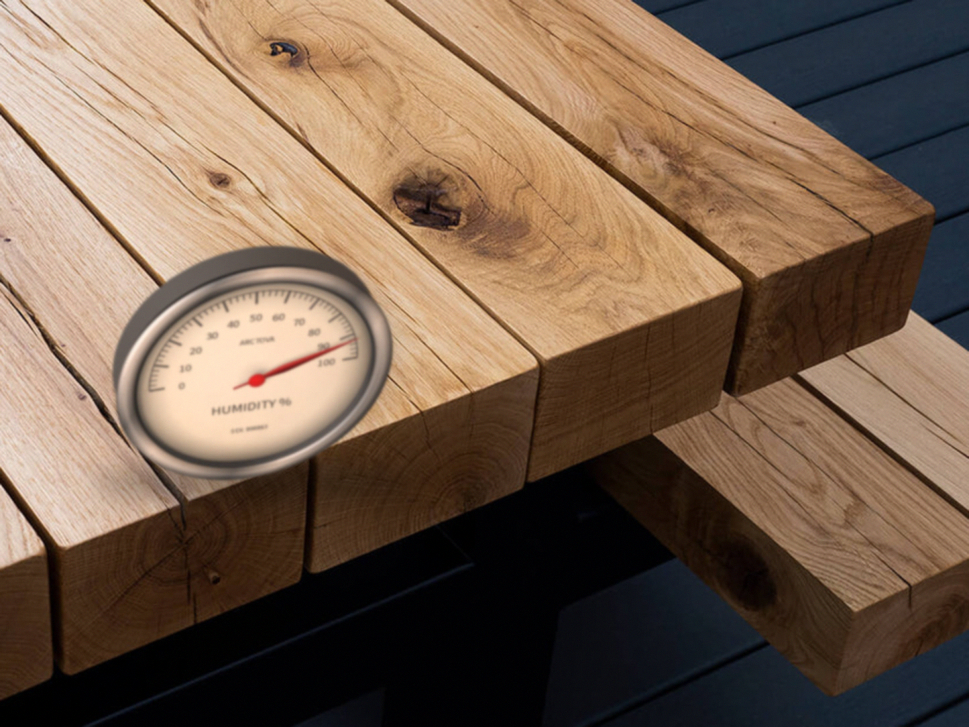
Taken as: 90 %
